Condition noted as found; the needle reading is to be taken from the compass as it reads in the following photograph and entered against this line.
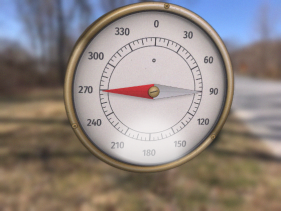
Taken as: 270 °
